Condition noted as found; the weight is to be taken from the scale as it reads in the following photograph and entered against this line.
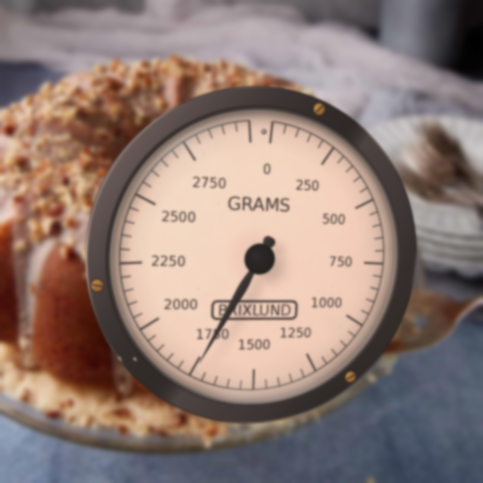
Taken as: 1750 g
